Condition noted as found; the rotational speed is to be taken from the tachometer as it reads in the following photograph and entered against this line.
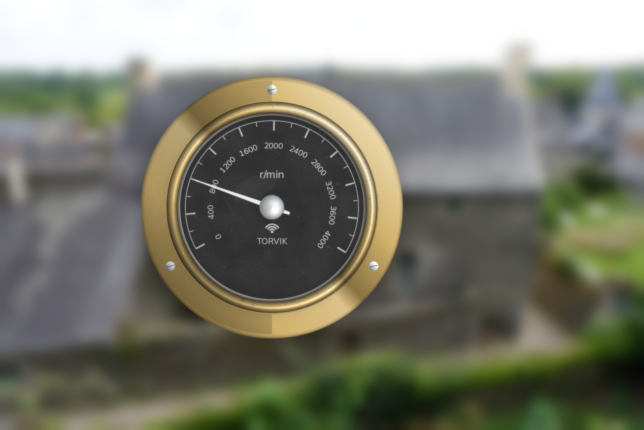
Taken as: 800 rpm
